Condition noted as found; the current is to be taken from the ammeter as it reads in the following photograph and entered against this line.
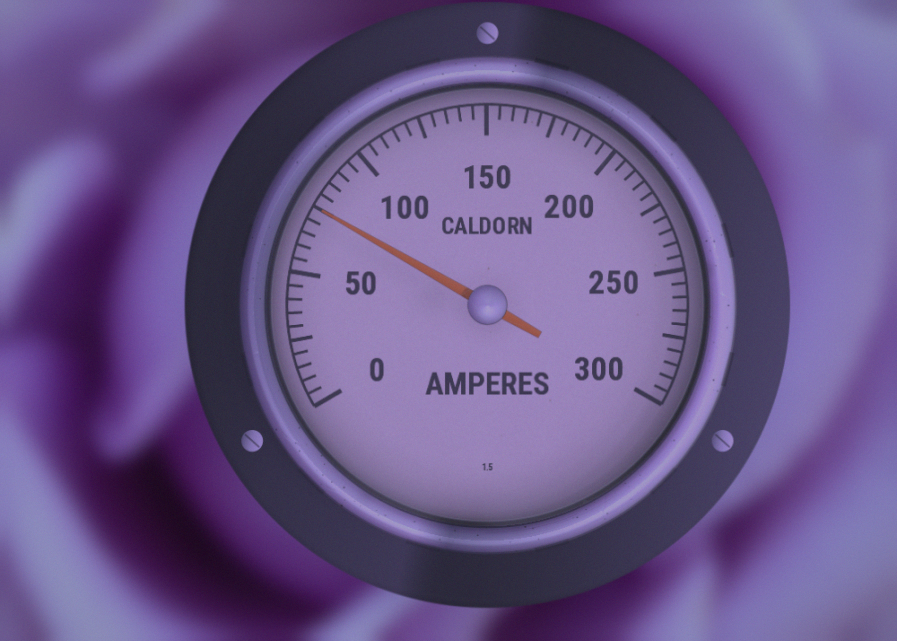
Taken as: 75 A
